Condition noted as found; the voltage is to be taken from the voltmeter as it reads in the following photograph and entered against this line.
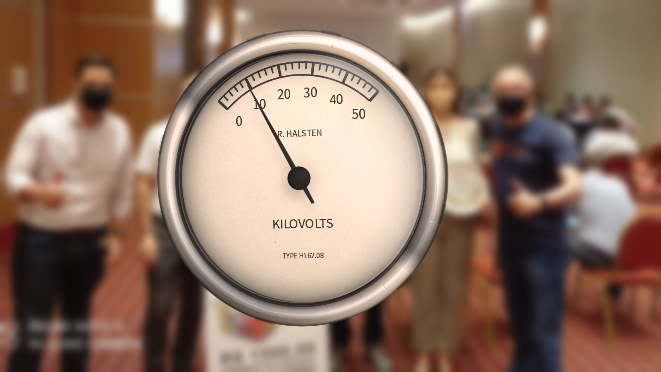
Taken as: 10 kV
